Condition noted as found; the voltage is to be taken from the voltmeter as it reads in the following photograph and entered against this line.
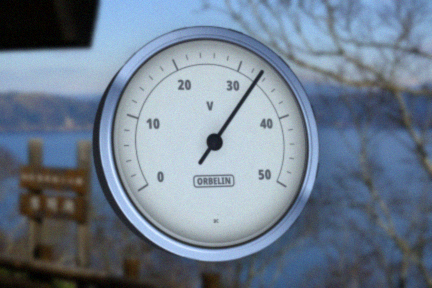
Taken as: 33 V
